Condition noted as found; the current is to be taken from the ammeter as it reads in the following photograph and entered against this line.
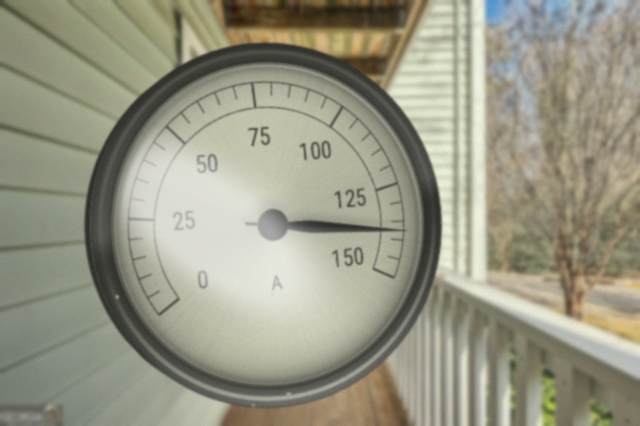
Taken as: 137.5 A
